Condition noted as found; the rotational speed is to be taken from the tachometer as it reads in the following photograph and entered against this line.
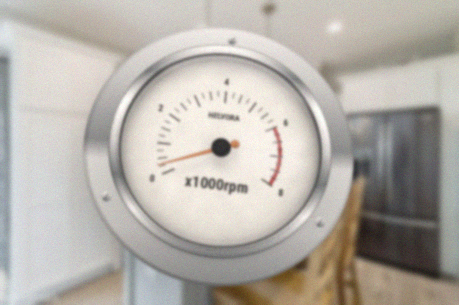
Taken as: 250 rpm
